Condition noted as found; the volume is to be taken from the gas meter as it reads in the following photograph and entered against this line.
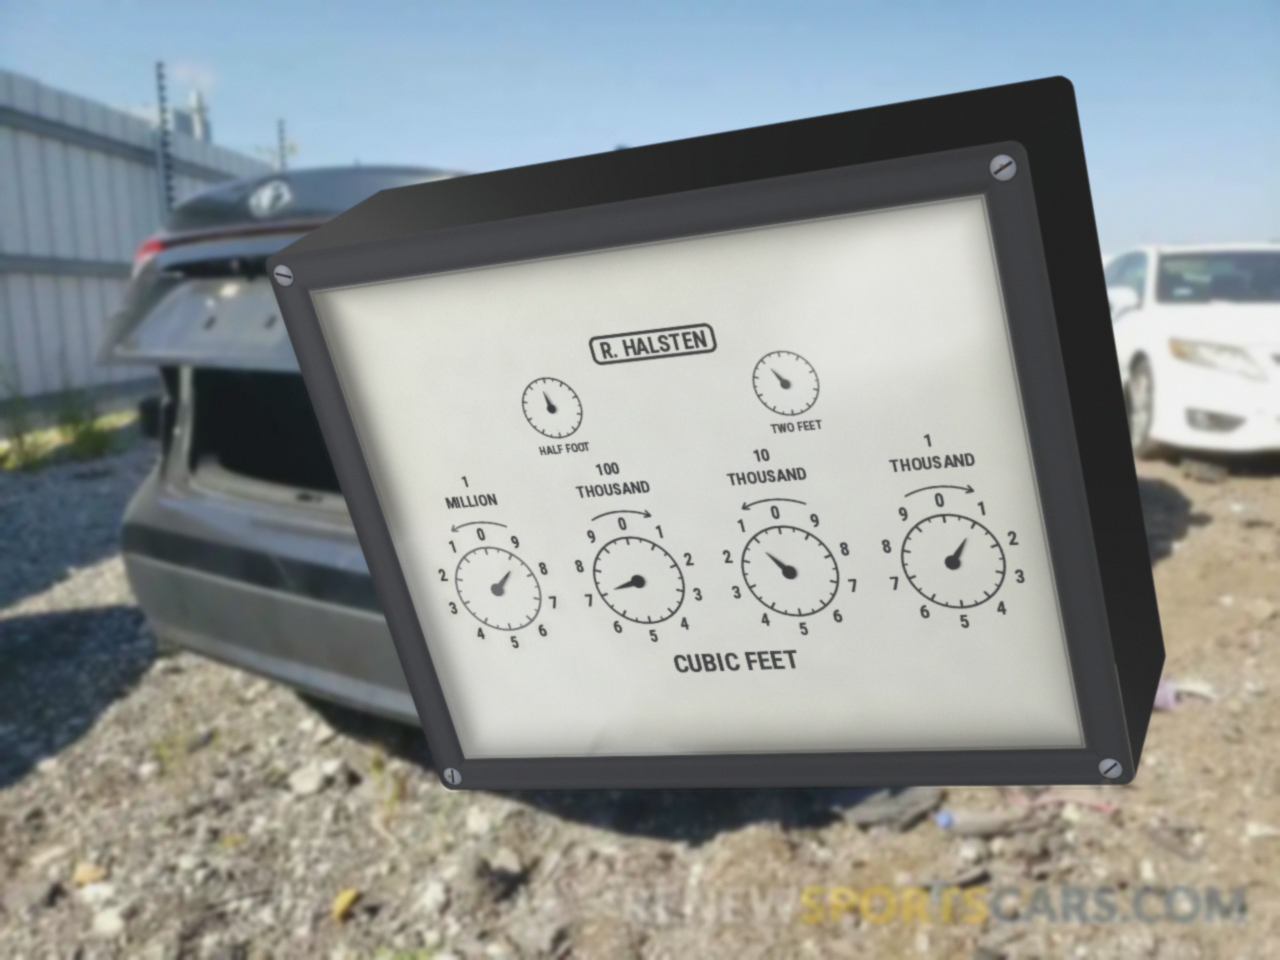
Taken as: 871100 ft³
